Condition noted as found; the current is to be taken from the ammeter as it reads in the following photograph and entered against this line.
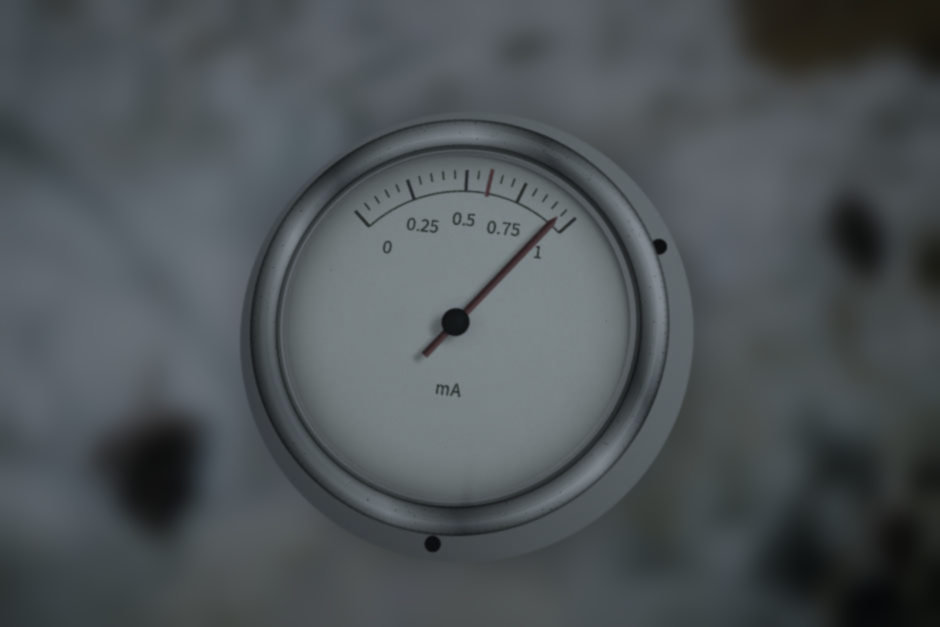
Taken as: 0.95 mA
